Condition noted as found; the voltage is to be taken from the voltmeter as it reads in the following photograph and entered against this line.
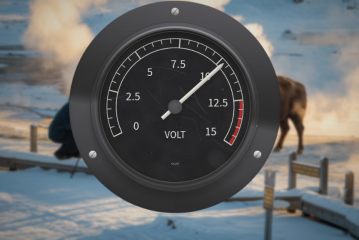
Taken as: 10.25 V
